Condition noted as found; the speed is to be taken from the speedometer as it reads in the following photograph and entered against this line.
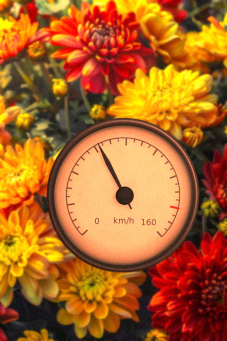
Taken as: 62.5 km/h
